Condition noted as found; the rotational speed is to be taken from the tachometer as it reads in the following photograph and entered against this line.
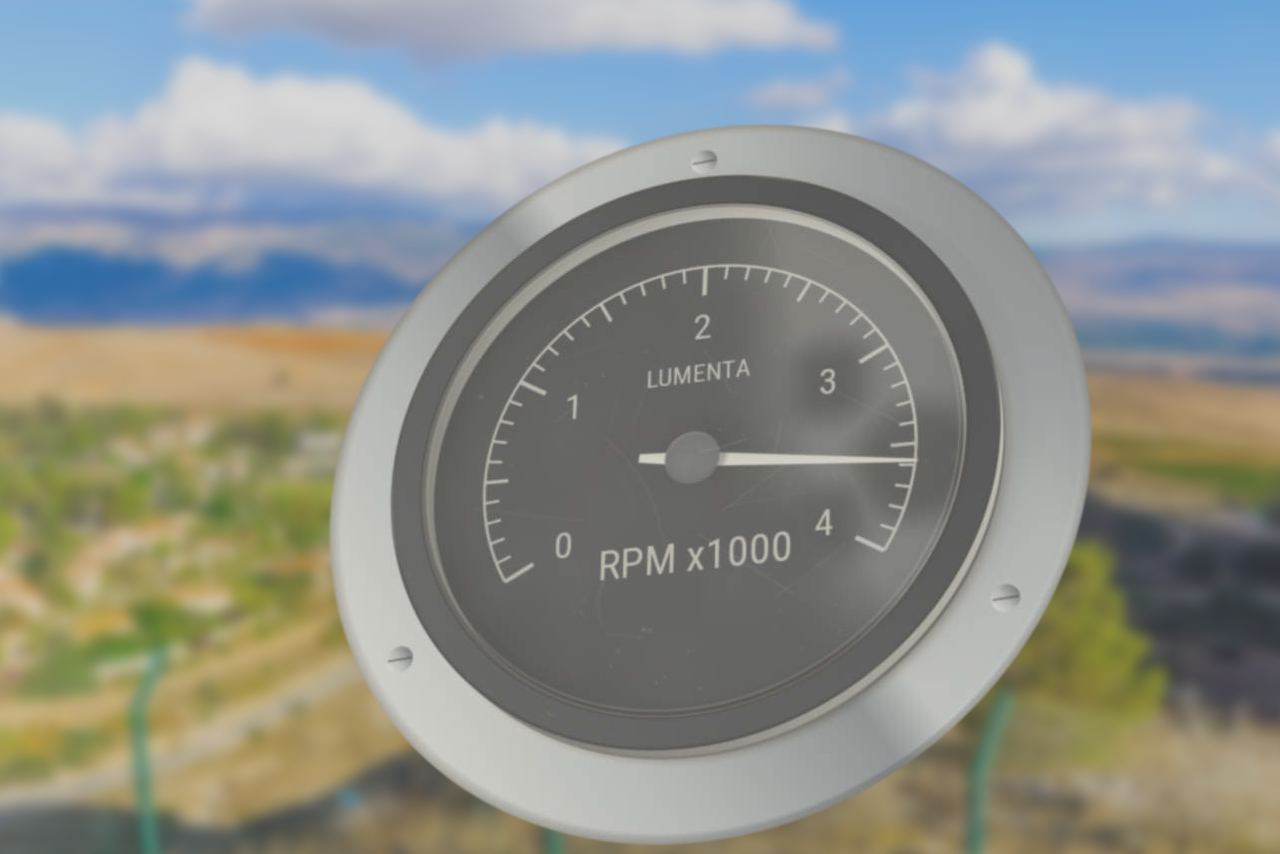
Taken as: 3600 rpm
